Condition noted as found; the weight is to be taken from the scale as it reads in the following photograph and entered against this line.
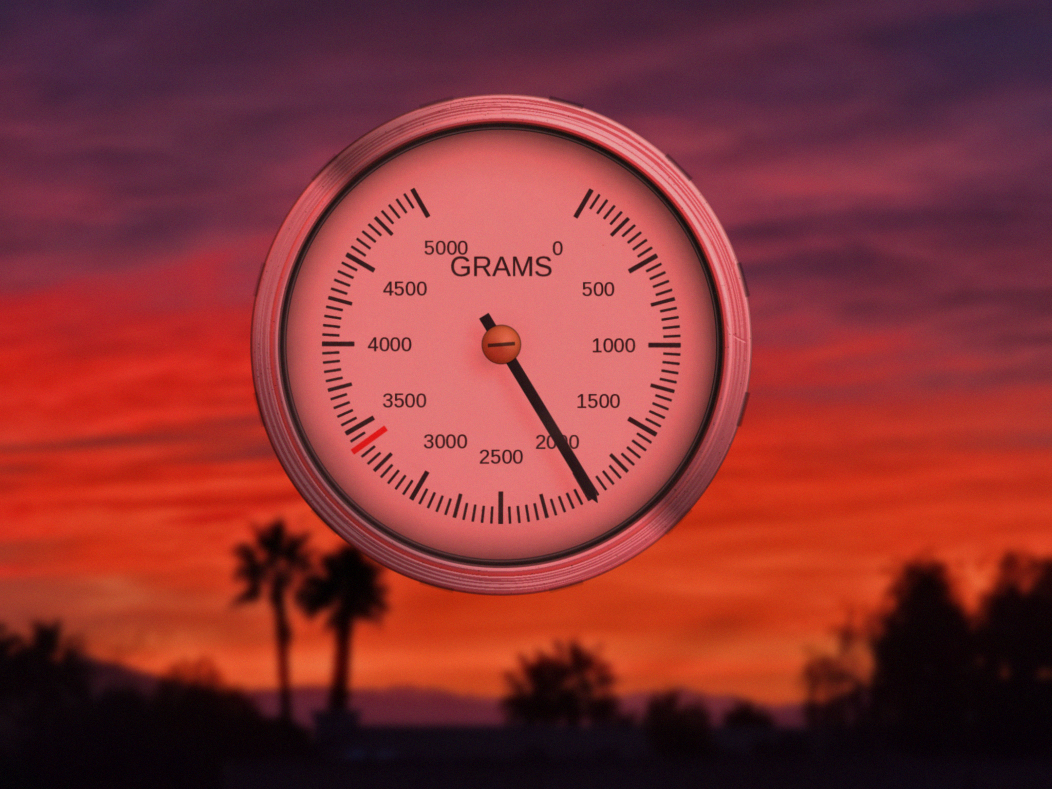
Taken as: 1975 g
